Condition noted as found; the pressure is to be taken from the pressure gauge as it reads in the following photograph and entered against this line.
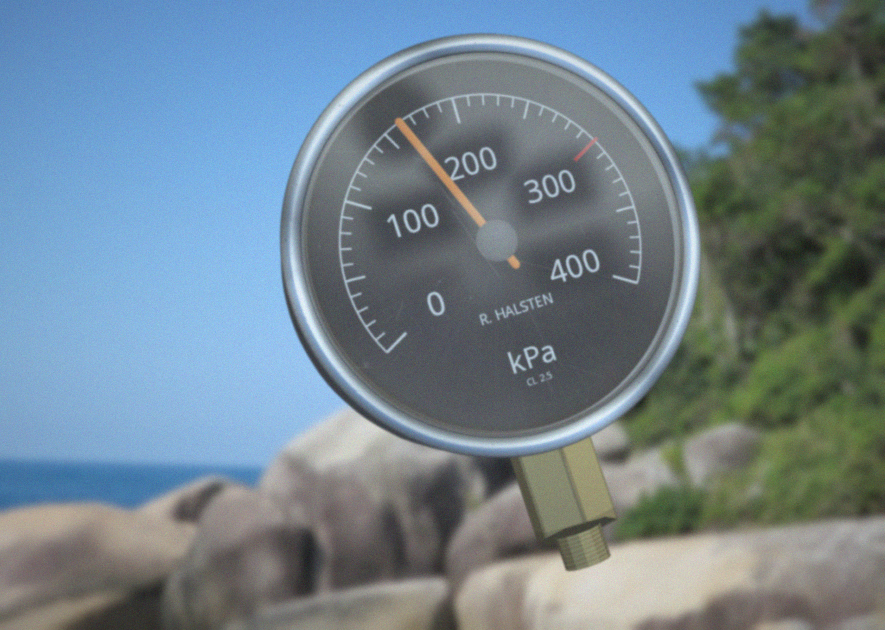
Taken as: 160 kPa
